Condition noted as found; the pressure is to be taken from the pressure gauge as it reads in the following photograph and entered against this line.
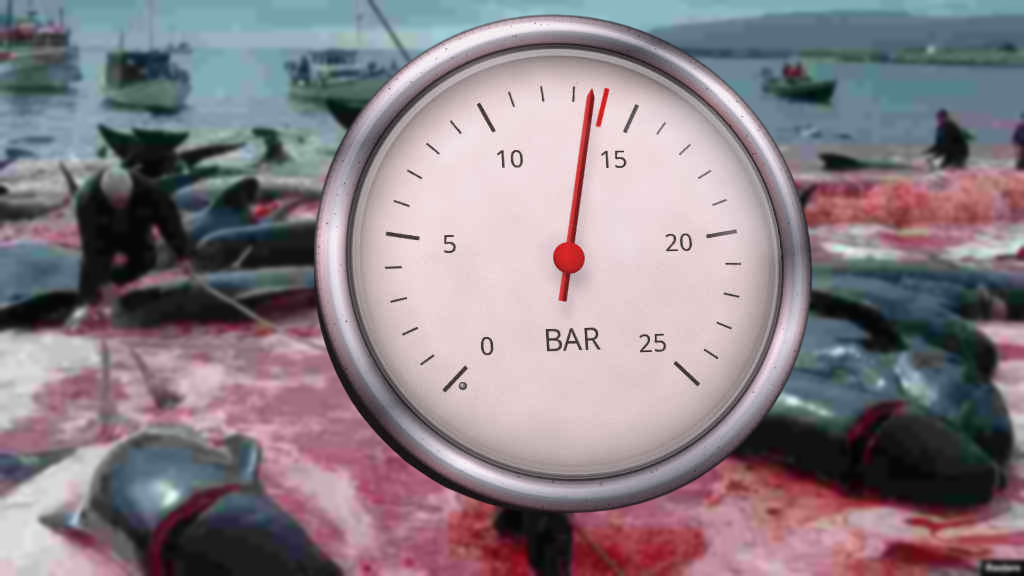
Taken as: 13.5 bar
